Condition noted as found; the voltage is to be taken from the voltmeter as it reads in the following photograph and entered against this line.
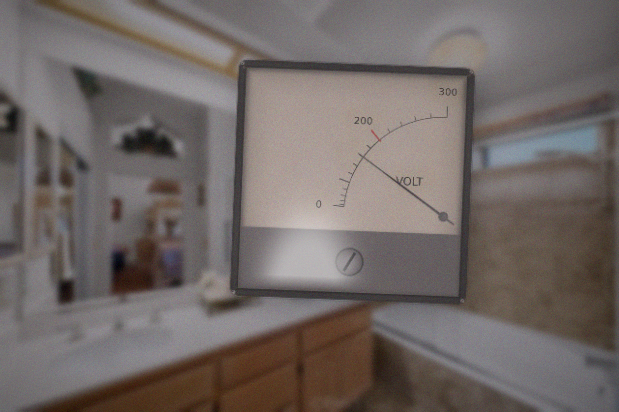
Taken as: 160 V
